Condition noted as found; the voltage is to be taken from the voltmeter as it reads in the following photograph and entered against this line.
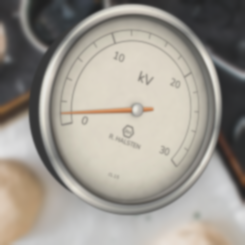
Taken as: 1 kV
